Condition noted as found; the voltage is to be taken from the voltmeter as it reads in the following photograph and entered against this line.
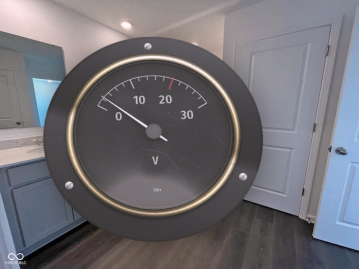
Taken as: 2 V
